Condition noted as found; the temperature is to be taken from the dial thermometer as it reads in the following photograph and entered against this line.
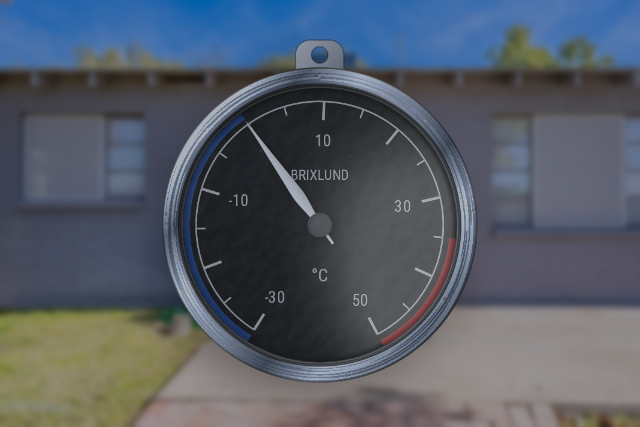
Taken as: 0 °C
